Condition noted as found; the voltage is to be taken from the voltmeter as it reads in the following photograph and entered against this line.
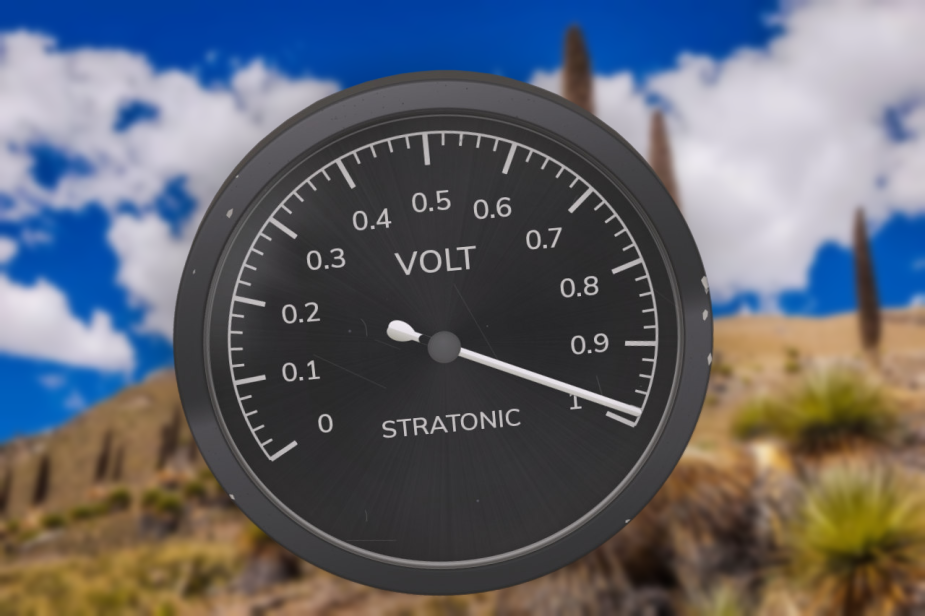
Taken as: 0.98 V
